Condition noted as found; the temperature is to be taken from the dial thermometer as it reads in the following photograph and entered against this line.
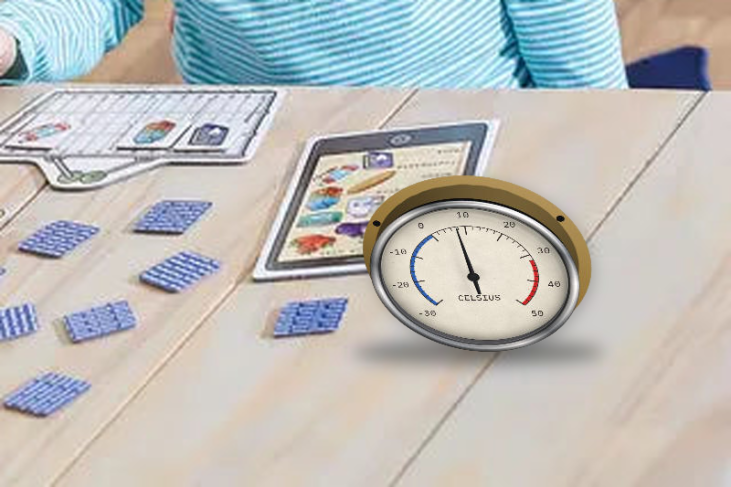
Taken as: 8 °C
